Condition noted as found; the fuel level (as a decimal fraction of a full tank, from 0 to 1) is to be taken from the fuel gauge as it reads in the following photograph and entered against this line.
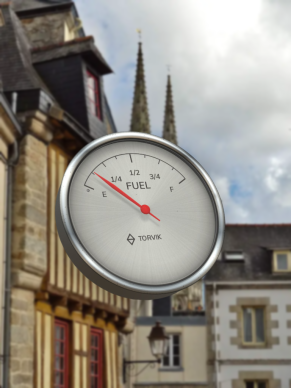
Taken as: 0.125
